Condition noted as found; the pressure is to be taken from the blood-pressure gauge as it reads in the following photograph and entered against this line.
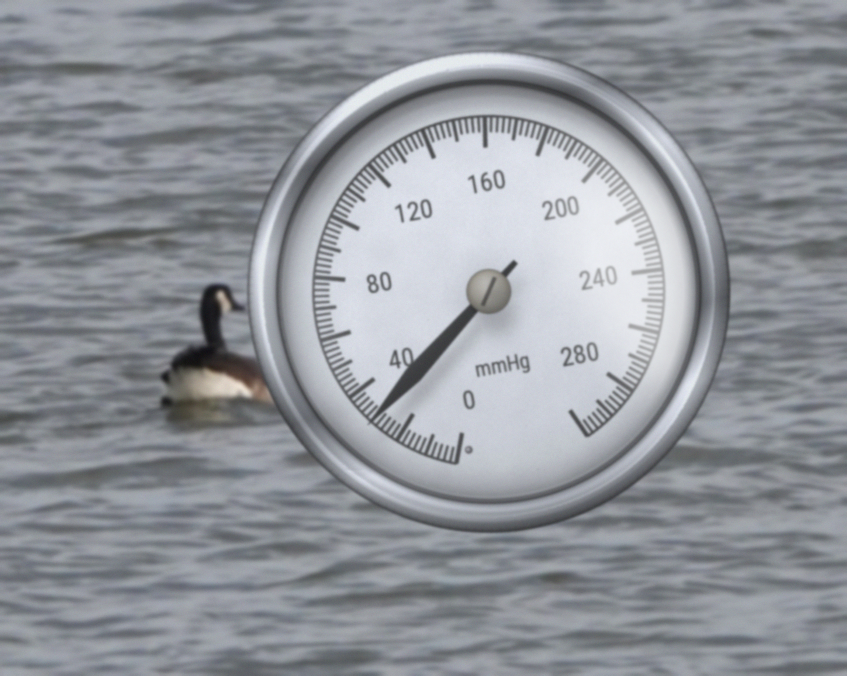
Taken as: 30 mmHg
